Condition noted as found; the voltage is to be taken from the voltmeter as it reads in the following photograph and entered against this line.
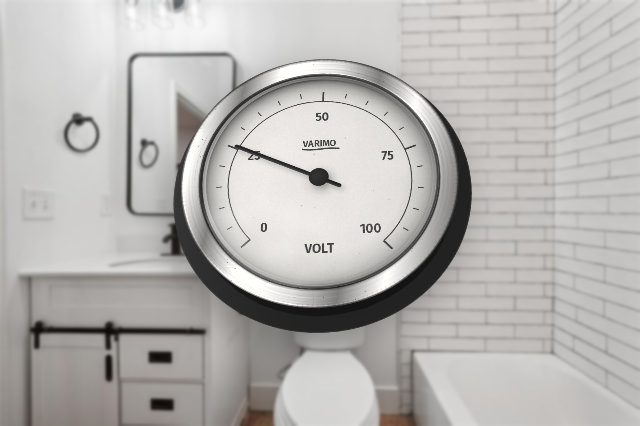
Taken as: 25 V
